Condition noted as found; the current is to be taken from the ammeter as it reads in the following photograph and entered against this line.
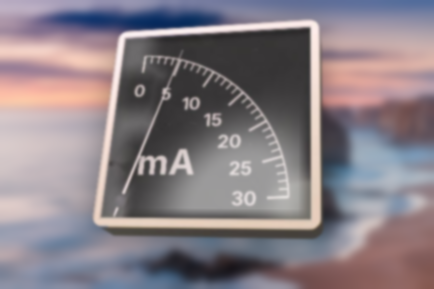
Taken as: 5 mA
